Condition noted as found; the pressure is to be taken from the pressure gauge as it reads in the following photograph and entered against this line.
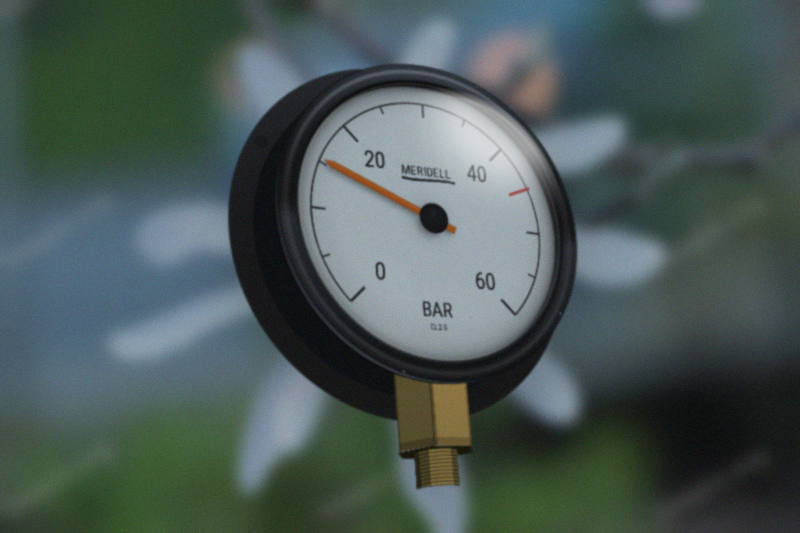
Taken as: 15 bar
